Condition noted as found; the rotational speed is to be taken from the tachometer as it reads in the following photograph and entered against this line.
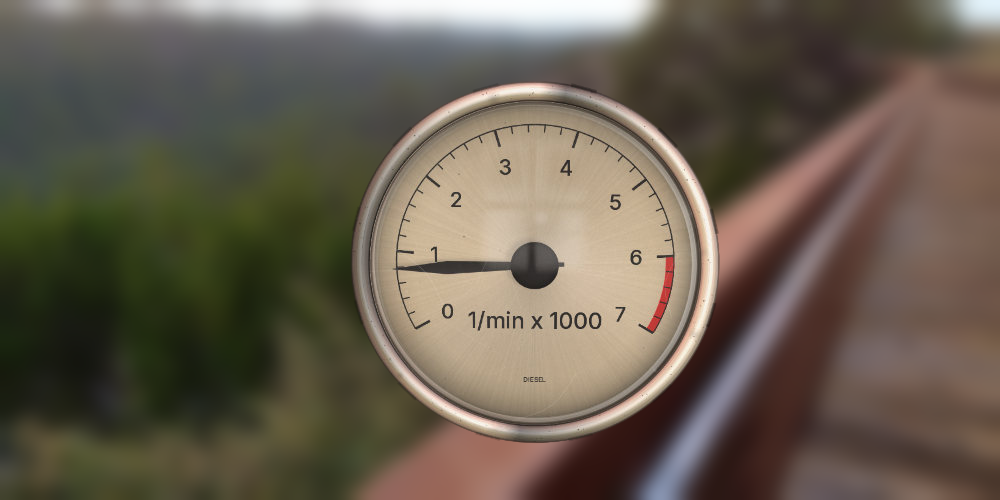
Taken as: 800 rpm
